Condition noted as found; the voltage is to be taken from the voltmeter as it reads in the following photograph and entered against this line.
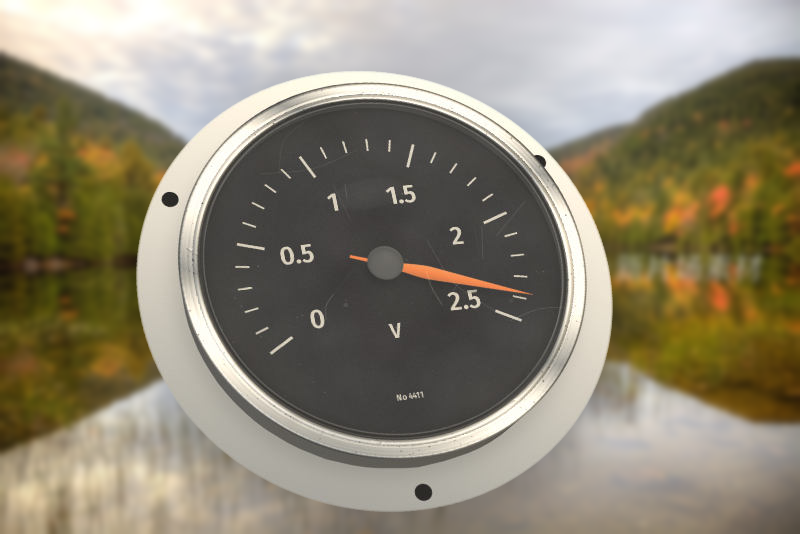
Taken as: 2.4 V
